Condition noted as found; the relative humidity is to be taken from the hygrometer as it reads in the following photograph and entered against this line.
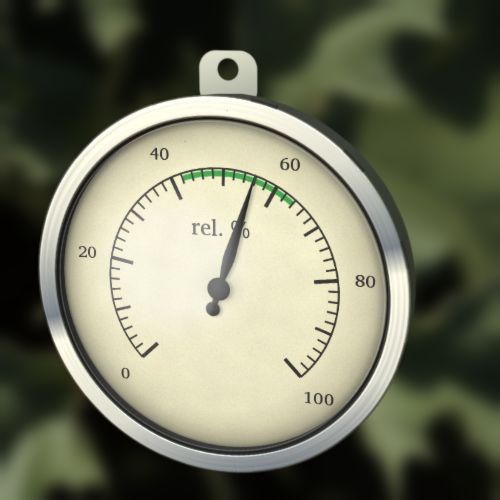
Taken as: 56 %
